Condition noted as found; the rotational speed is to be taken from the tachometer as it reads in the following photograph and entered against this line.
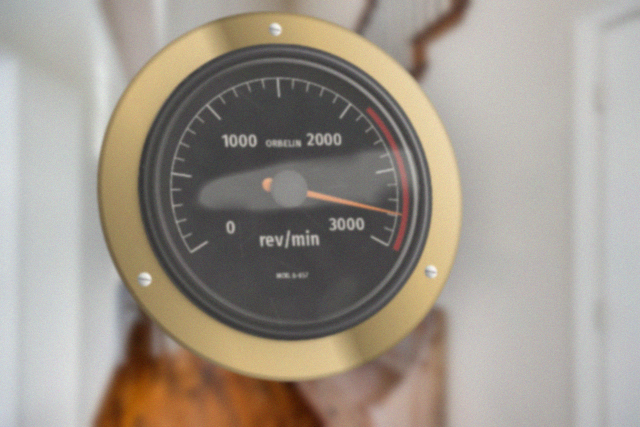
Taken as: 2800 rpm
